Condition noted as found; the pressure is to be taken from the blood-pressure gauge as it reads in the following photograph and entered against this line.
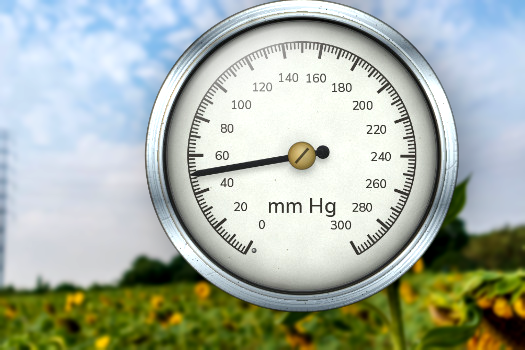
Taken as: 50 mmHg
